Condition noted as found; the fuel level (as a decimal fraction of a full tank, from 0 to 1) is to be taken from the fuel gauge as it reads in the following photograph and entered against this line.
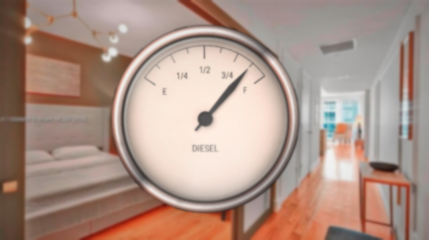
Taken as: 0.875
